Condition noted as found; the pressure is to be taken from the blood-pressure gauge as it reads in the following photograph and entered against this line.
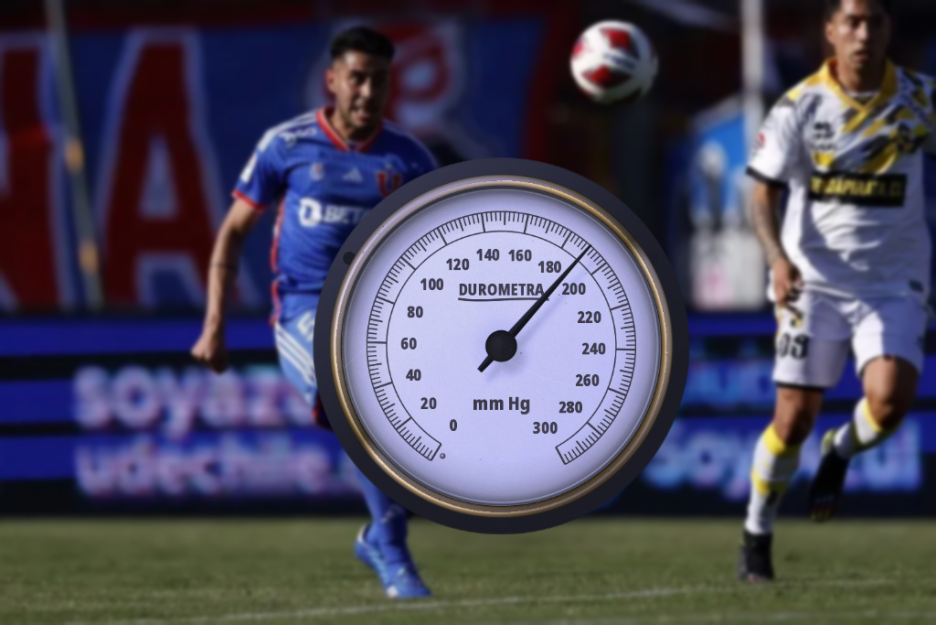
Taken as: 190 mmHg
